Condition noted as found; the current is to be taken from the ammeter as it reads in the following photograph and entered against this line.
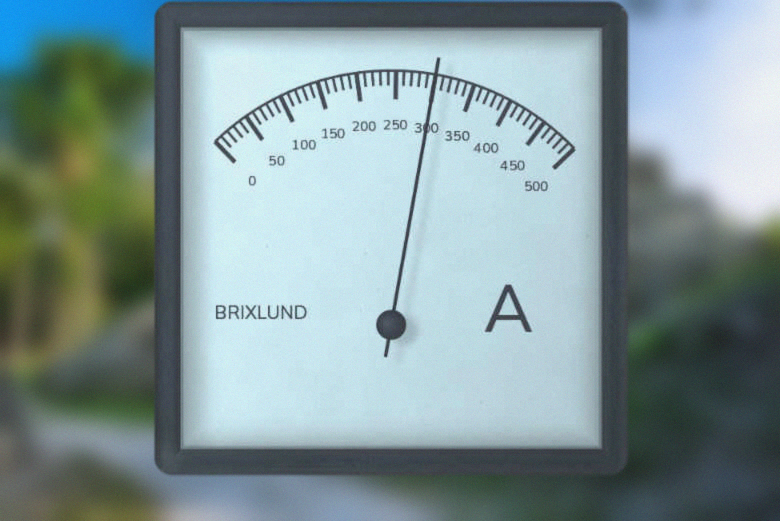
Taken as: 300 A
